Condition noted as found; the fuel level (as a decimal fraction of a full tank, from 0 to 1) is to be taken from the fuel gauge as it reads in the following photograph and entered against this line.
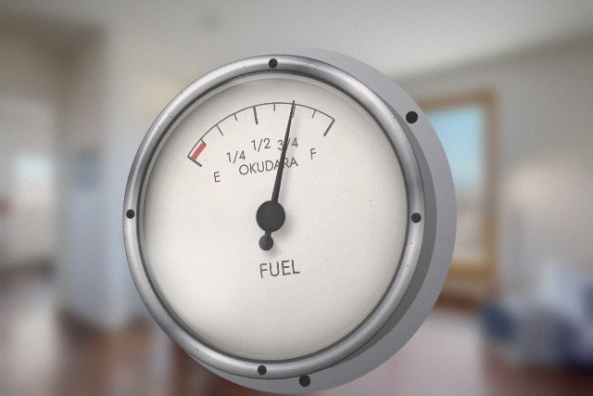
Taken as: 0.75
